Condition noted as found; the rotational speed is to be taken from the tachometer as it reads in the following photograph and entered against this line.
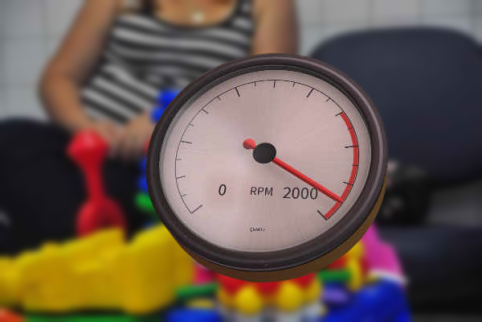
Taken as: 1900 rpm
